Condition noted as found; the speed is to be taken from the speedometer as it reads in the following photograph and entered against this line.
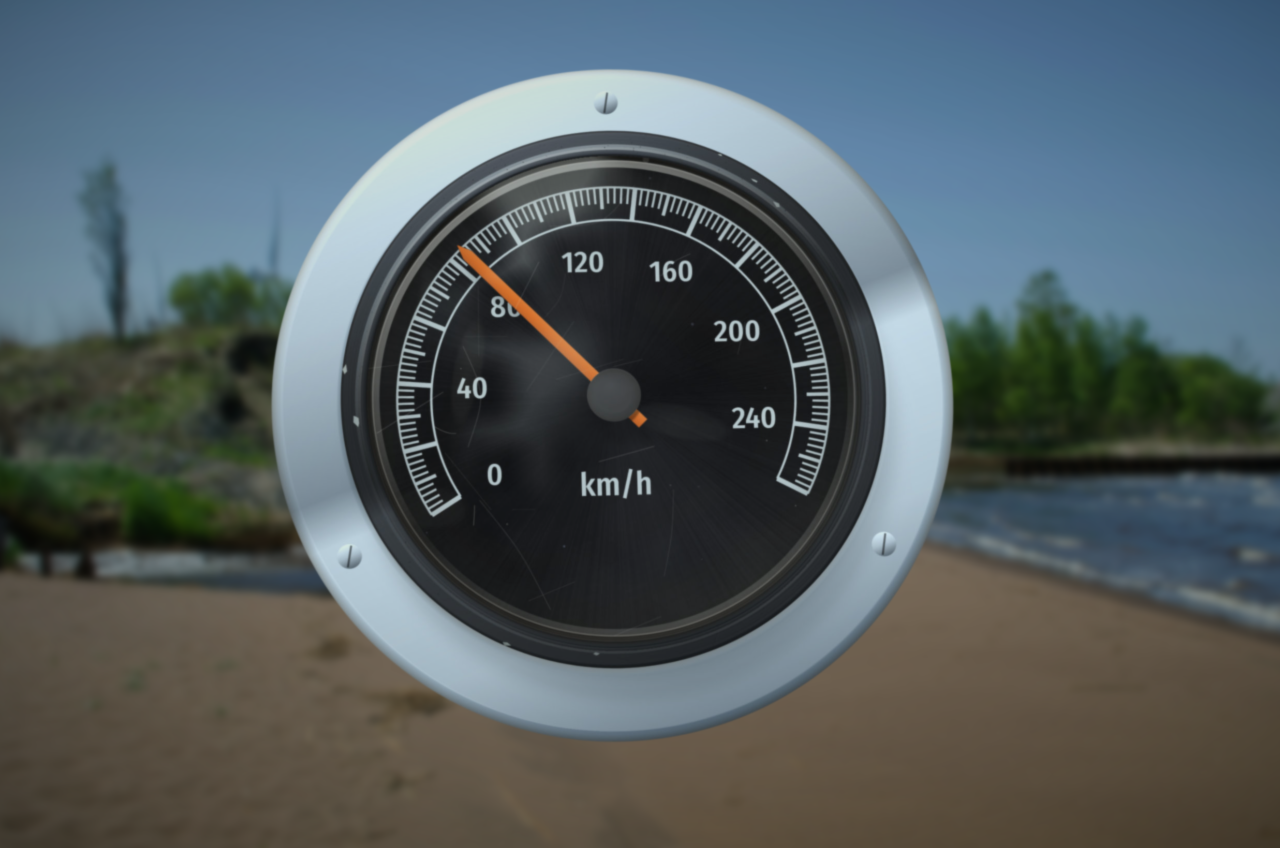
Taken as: 84 km/h
